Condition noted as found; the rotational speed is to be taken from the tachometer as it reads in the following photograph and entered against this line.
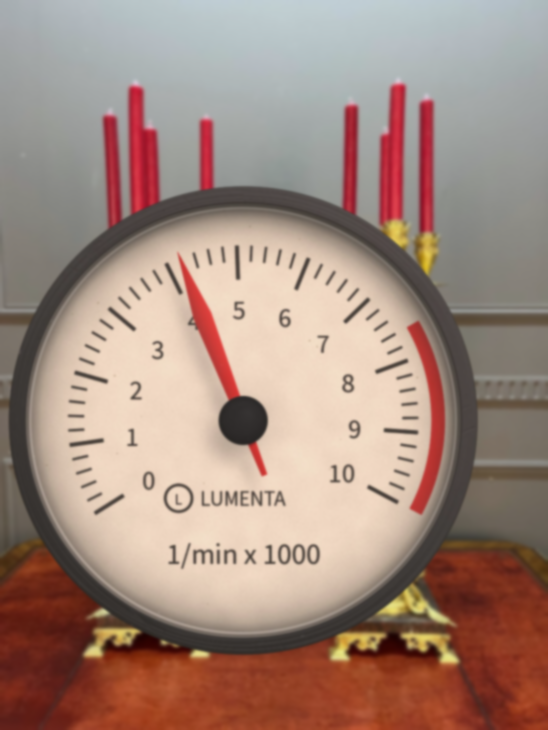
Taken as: 4200 rpm
